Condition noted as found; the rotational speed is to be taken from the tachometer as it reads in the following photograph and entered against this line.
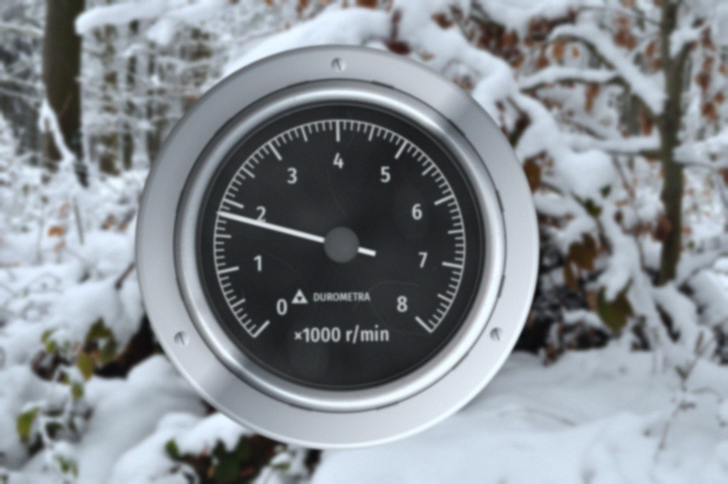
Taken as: 1800 rpm
